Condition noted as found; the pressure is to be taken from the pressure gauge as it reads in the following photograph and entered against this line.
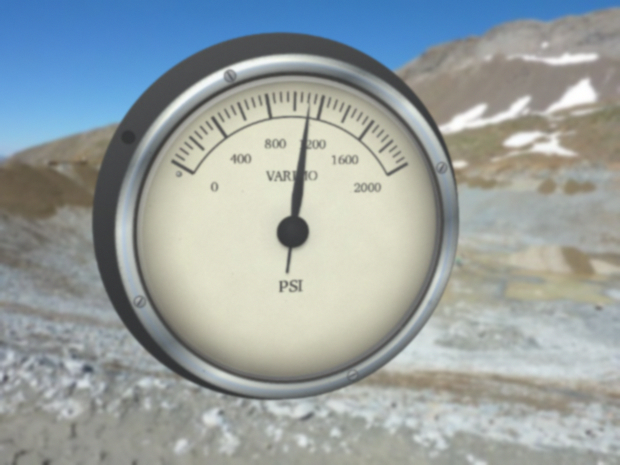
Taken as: 1100 psi
